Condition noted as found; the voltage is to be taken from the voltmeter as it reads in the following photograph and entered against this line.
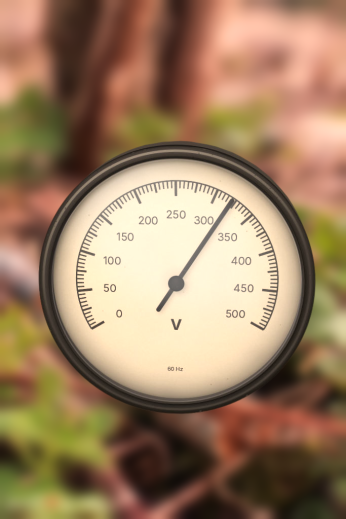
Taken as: 320 V
